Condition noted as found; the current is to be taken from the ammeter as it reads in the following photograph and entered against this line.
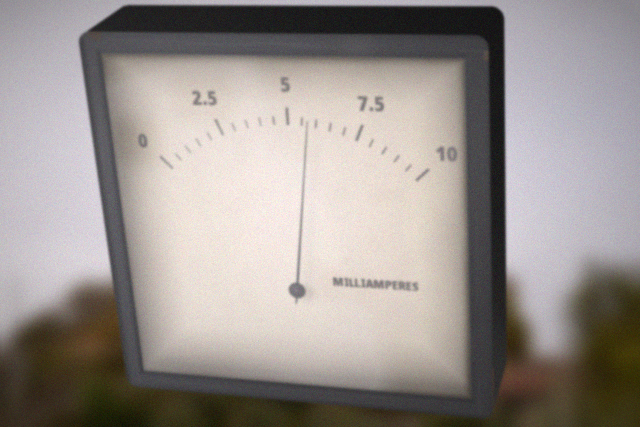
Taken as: 5.75 mA
